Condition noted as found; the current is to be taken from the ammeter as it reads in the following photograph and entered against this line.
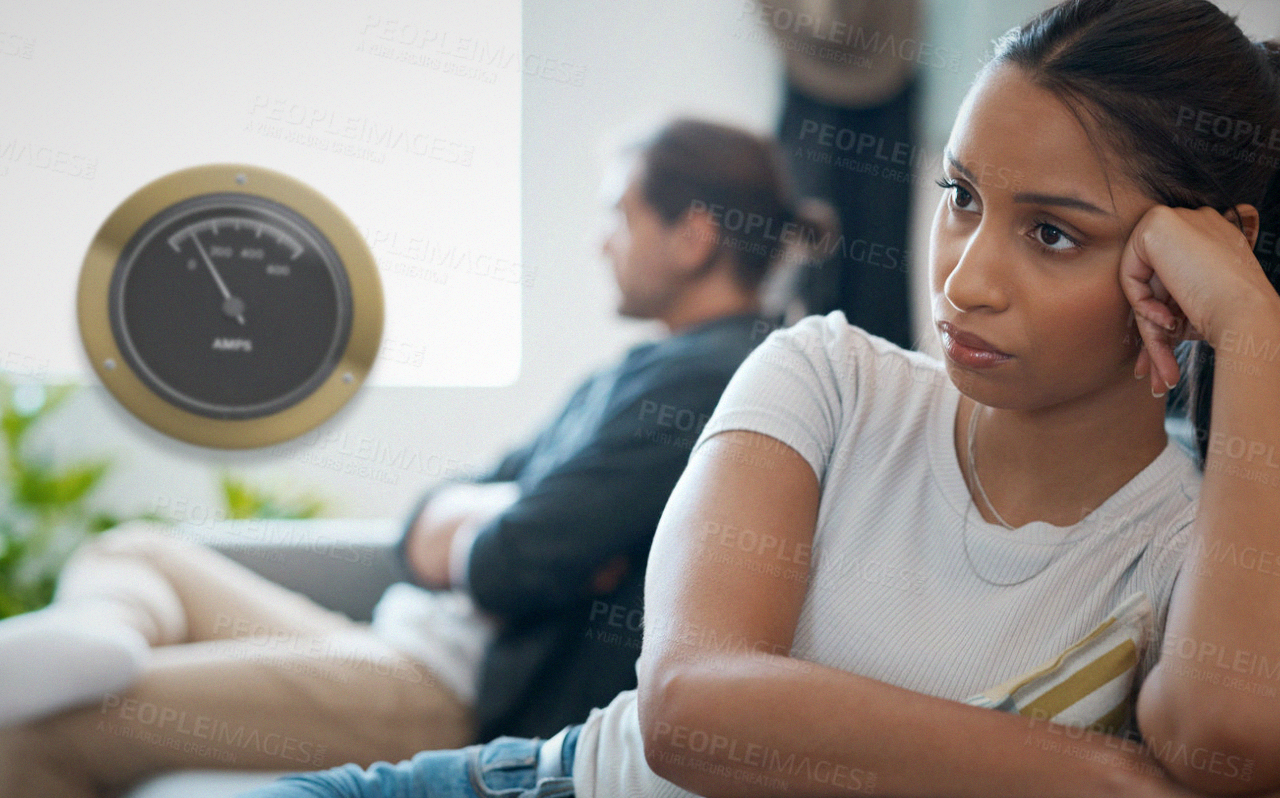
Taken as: 100 A
